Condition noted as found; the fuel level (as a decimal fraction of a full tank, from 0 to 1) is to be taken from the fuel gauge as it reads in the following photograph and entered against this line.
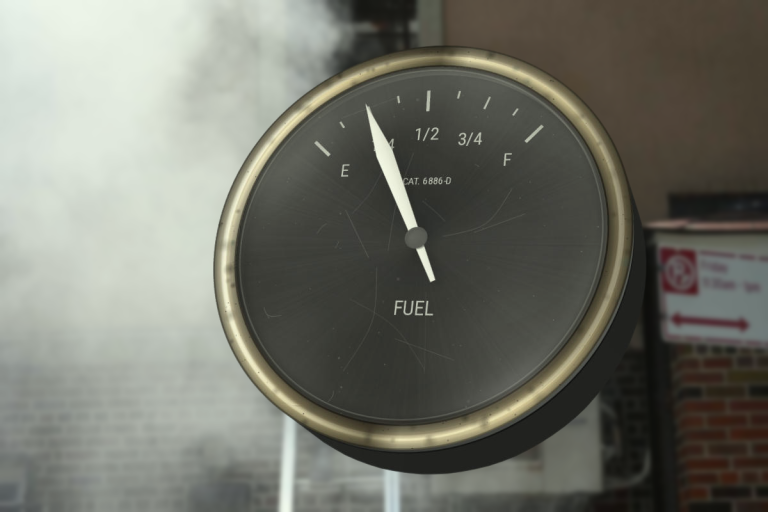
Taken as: 0.25
